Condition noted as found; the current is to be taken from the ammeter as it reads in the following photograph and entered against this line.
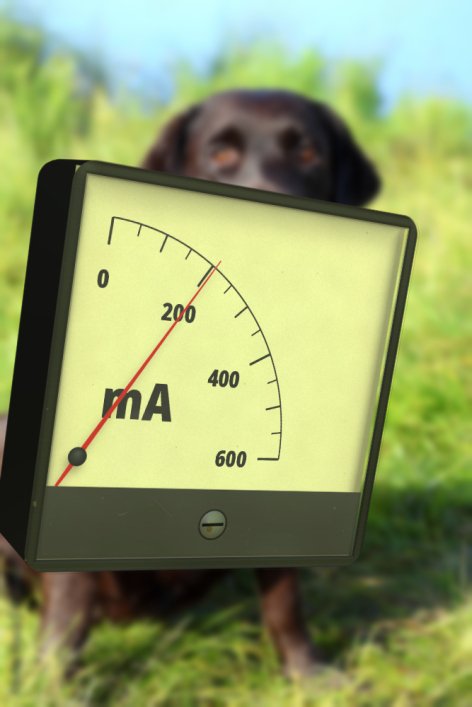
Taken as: 200 mA
